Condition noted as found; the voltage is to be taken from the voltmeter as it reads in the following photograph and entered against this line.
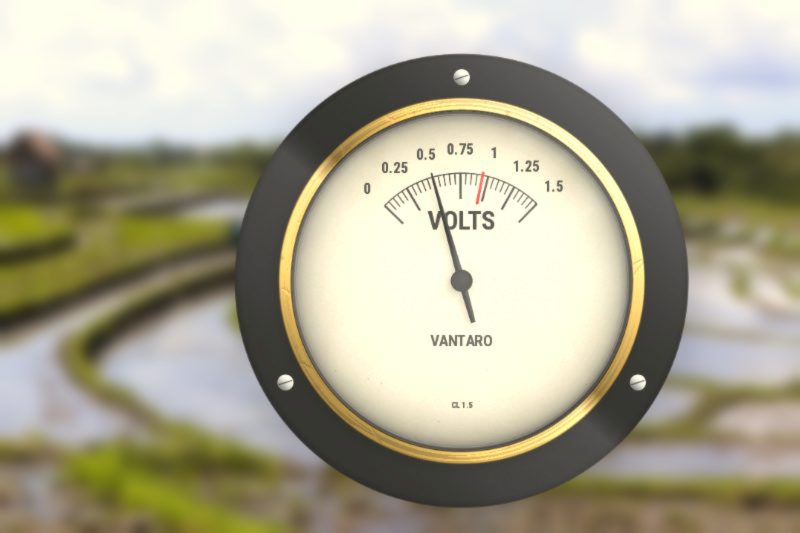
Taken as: 0.5 V
